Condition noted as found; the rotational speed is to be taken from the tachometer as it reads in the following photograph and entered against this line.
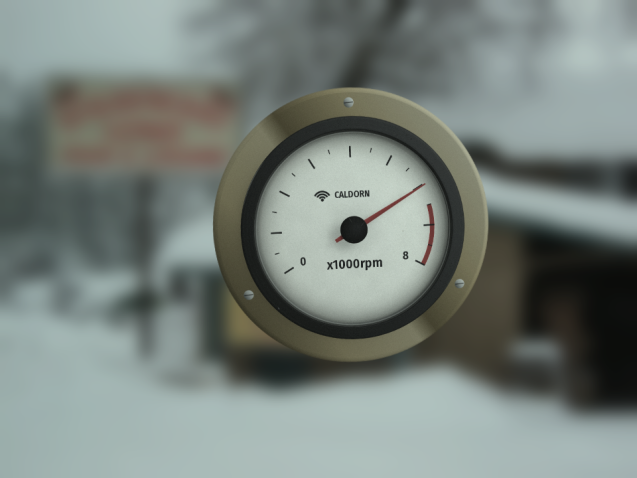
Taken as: 6000 rpm
